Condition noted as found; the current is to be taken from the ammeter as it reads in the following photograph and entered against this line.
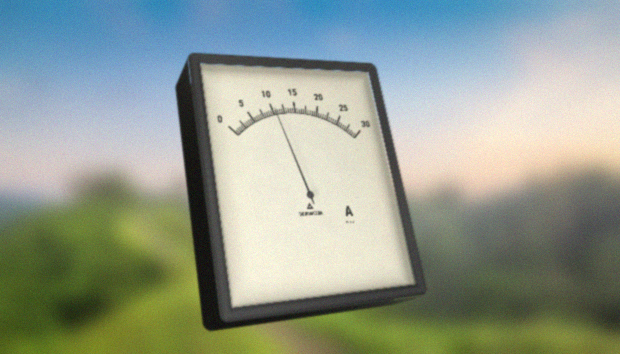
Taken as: 10 A
